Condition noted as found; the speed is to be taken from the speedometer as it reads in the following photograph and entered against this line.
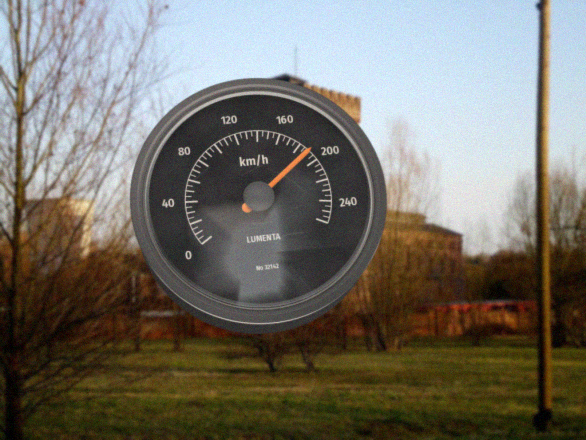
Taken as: 190 km/h
